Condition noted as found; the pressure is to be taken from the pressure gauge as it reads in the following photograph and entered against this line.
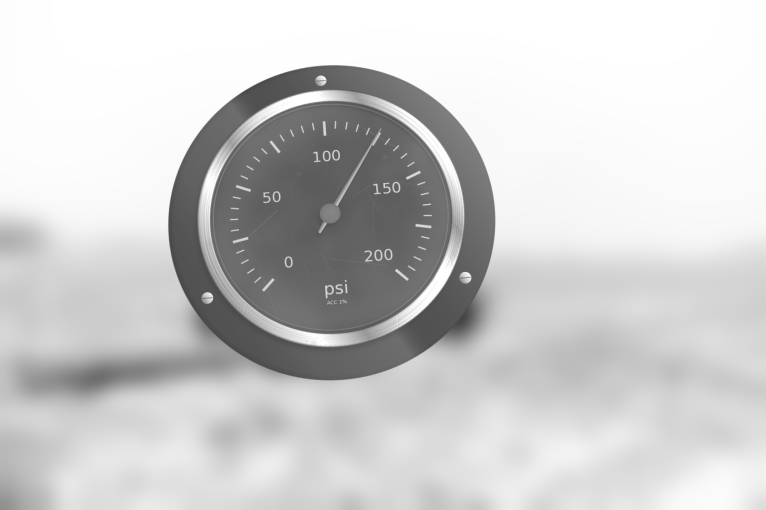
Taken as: 125 psi
